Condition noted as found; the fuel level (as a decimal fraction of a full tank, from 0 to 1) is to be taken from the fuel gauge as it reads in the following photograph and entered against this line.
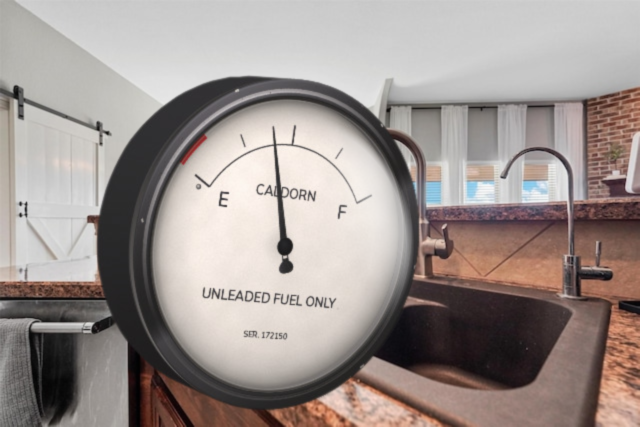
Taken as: 0.375
